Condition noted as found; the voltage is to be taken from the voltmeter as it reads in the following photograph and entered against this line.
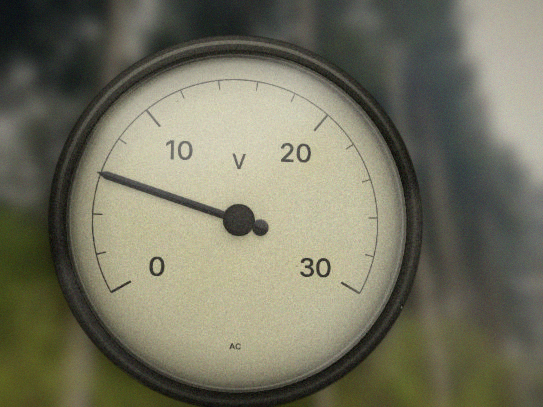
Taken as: 6 V
